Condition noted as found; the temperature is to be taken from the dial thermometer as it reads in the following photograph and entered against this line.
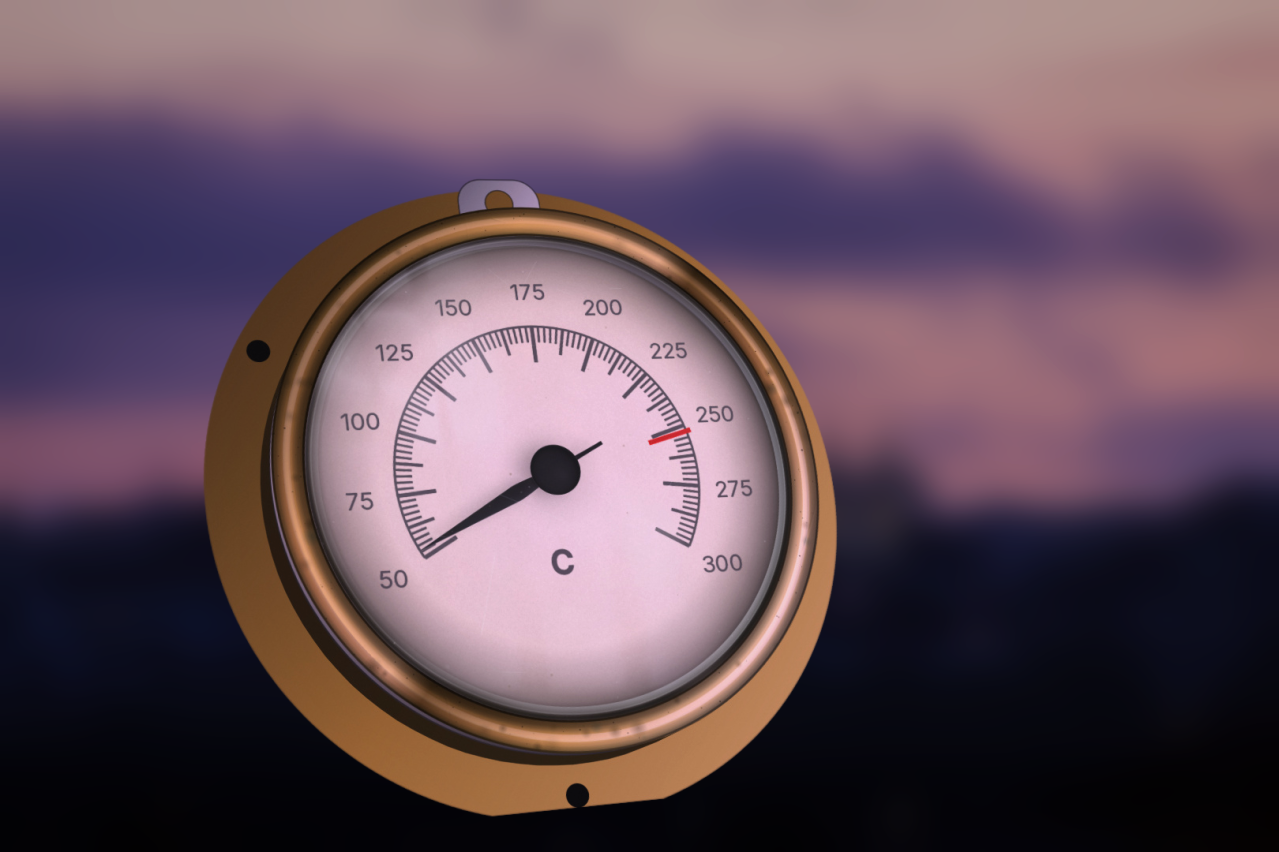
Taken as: 52.5 °C
